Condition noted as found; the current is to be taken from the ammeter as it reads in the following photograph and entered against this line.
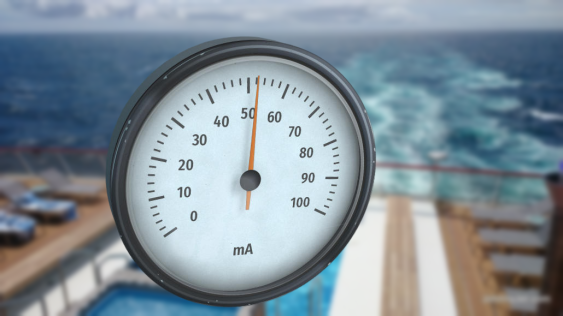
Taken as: 52 mA
